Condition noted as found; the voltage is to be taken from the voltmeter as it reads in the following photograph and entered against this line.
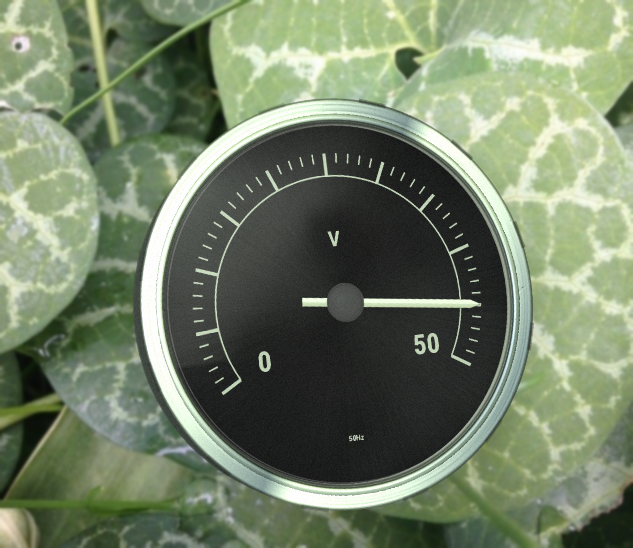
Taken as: 45 V
